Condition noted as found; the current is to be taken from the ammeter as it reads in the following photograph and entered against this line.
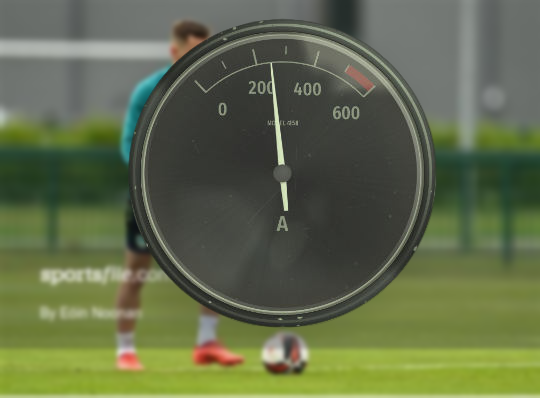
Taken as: 250 A
